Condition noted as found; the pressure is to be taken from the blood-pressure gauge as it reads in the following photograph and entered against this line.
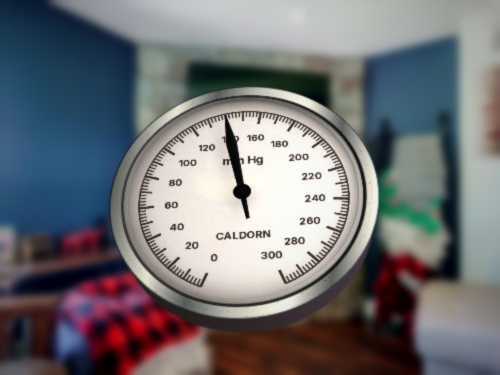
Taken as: 140 mmHg
